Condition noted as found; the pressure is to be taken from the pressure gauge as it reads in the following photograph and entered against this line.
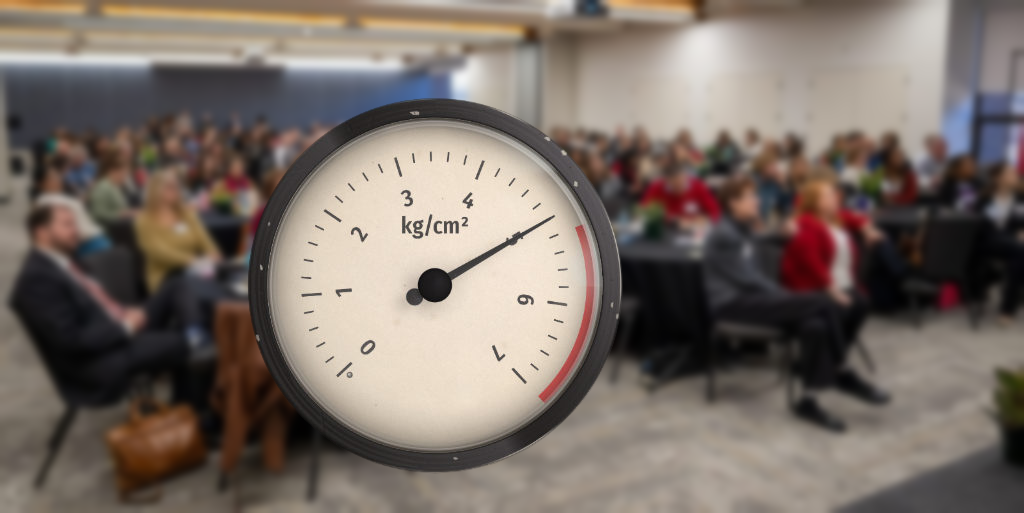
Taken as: 5 kg/cm²
